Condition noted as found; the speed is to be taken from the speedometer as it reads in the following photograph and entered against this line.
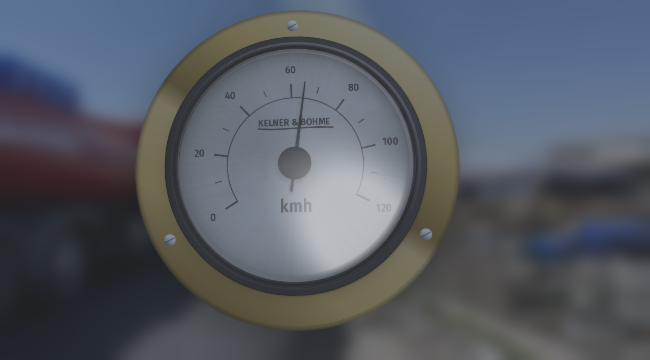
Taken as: 65 km/h
